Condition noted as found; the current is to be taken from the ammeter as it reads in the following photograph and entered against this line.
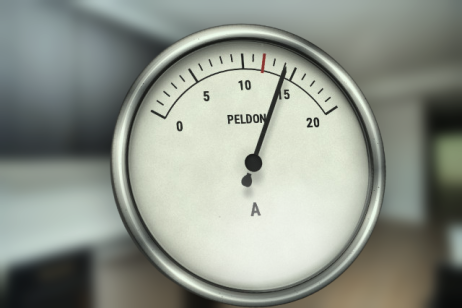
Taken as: 14 A
